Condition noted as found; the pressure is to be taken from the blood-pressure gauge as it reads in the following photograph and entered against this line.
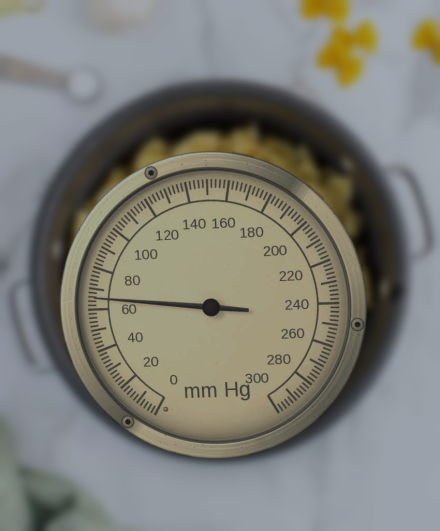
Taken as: 66 mmHg
